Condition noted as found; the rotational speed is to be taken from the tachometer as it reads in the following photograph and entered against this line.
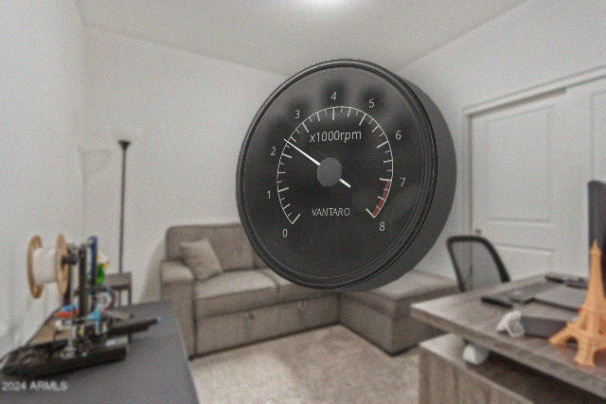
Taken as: 2375 rpm
